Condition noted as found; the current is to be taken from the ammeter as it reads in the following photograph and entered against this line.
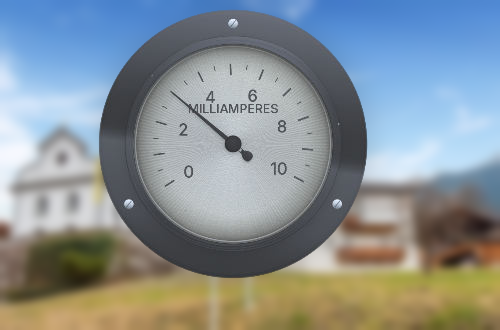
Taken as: 3 mA
